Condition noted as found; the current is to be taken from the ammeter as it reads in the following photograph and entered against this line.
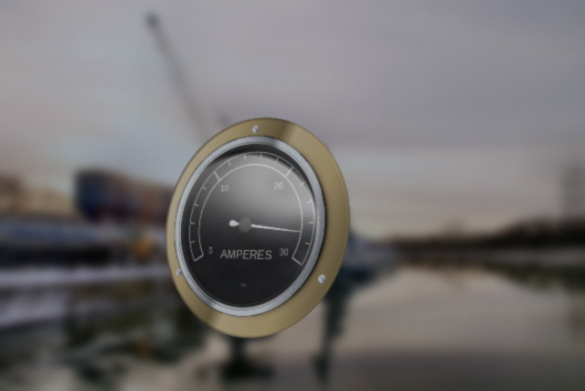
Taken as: 27 A
